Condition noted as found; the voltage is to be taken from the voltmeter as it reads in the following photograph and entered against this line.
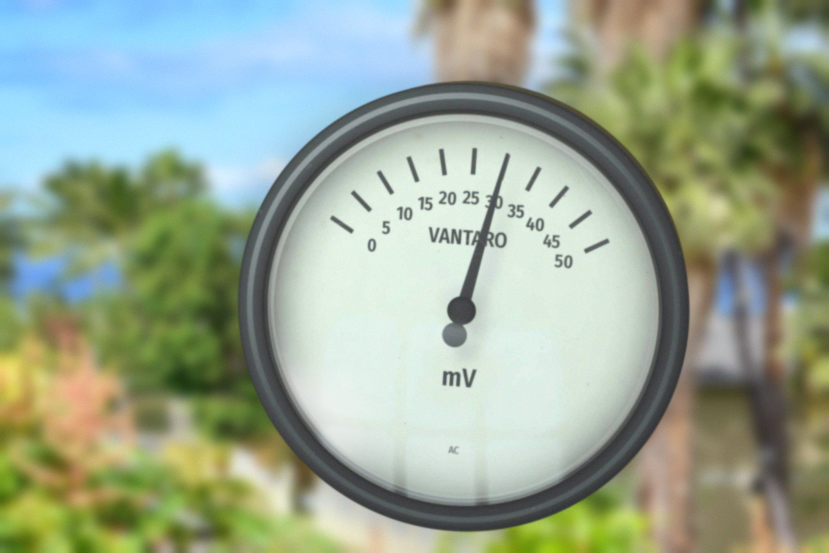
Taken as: 30 mV
